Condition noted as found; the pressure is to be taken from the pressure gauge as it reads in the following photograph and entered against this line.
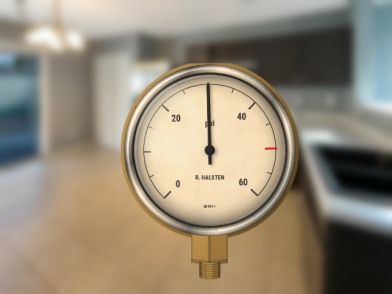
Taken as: 30 psi
